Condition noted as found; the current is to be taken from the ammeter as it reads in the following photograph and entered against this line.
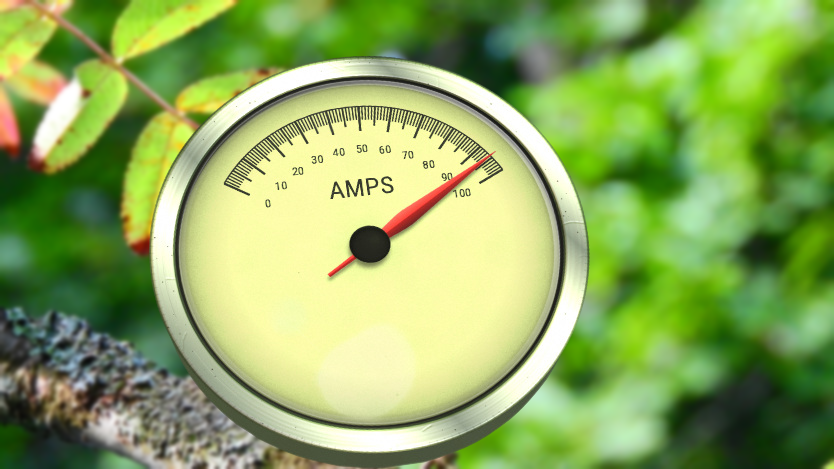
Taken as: 95 A
